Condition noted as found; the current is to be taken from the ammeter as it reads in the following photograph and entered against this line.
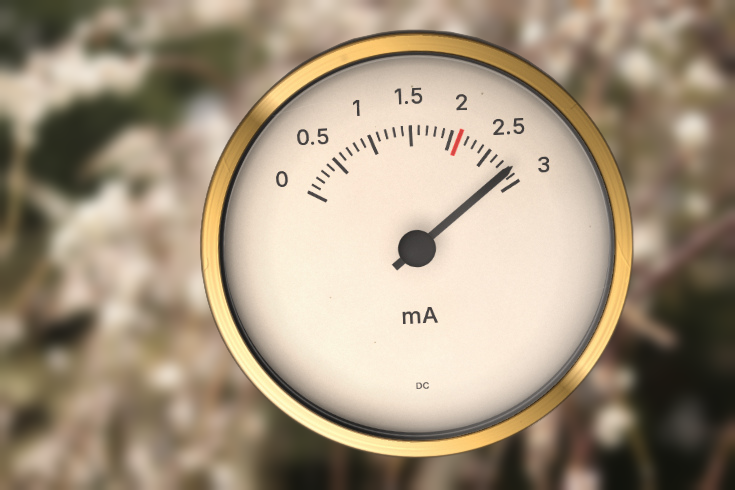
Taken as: 2.8 mA
